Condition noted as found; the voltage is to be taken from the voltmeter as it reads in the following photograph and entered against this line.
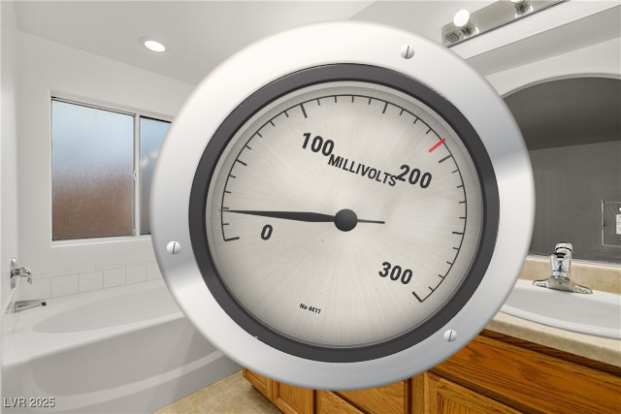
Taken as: 20 mV
